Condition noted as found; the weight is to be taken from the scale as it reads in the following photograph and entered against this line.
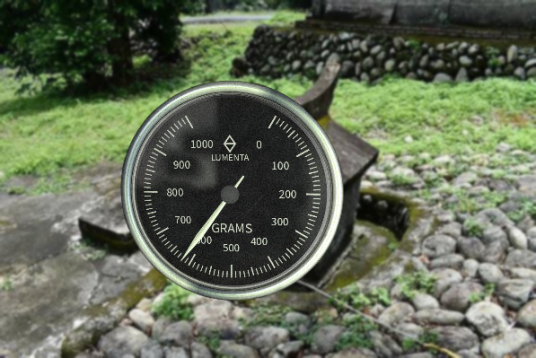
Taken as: 620 g
